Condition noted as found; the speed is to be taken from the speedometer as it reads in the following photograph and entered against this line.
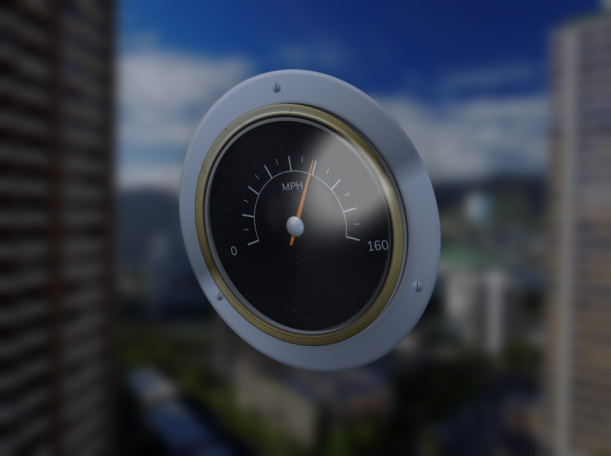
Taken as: 100 mph
